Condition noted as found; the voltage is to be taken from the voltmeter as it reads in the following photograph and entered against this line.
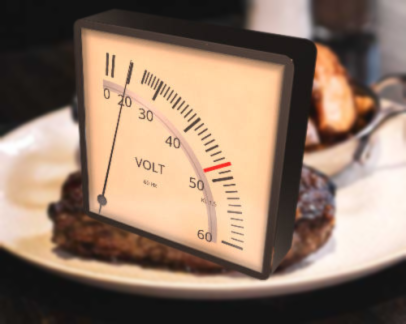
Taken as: 20 V
